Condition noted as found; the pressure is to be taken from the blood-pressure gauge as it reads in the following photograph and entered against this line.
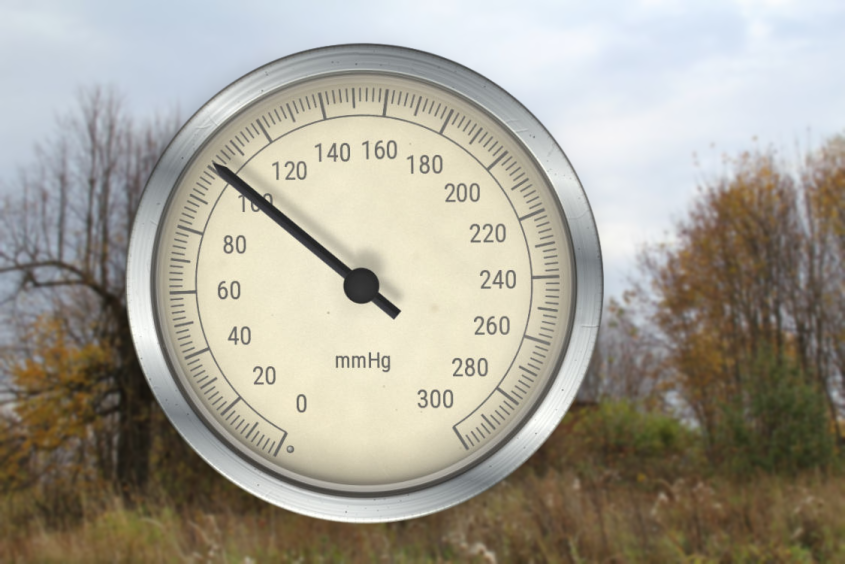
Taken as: 102 mmHg
